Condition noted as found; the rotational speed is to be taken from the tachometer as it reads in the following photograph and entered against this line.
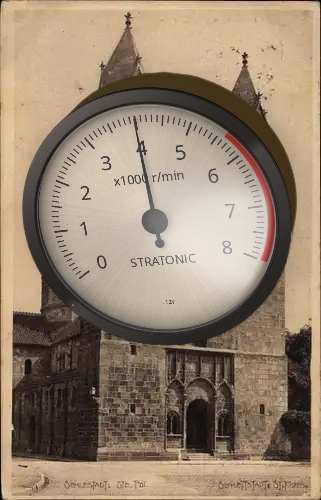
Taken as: 4000 rpm
